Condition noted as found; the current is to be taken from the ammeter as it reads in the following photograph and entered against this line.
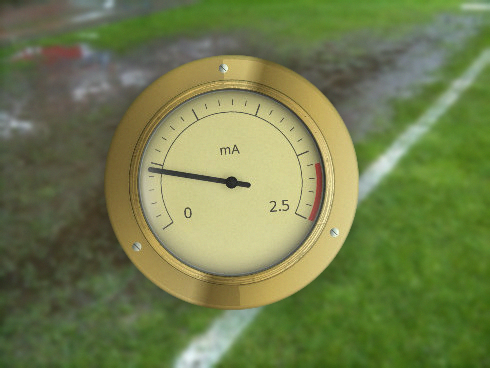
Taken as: 0.45 mA
